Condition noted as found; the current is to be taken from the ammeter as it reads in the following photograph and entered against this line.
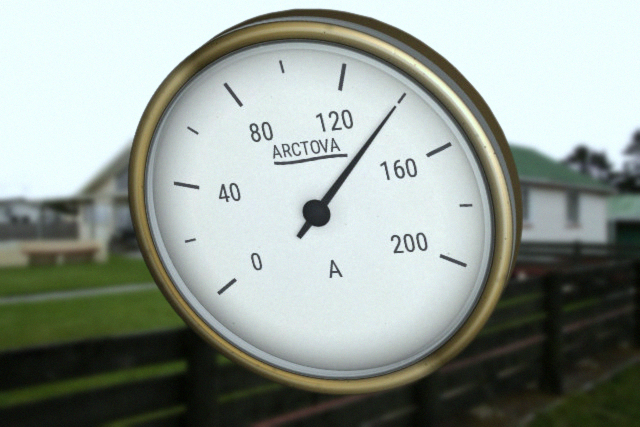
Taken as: 140 A
